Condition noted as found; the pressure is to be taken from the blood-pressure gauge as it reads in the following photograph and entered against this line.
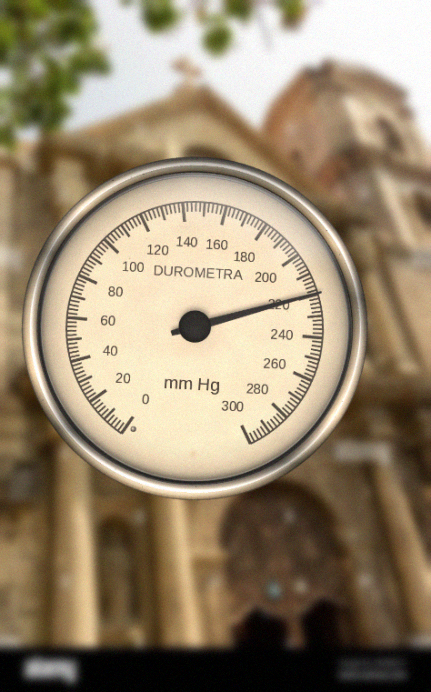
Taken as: 220 mmHg
